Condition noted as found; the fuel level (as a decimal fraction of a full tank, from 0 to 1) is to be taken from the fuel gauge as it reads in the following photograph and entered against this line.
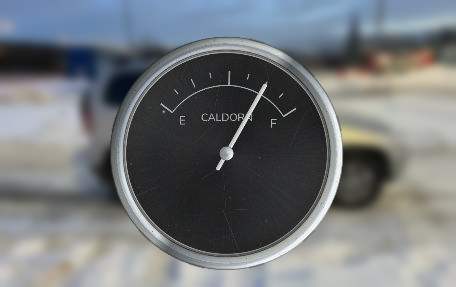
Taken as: 0.75
